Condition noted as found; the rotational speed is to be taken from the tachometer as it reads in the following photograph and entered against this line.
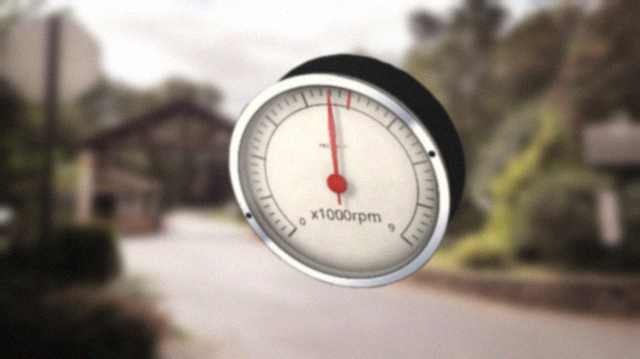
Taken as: 4600 rpm
